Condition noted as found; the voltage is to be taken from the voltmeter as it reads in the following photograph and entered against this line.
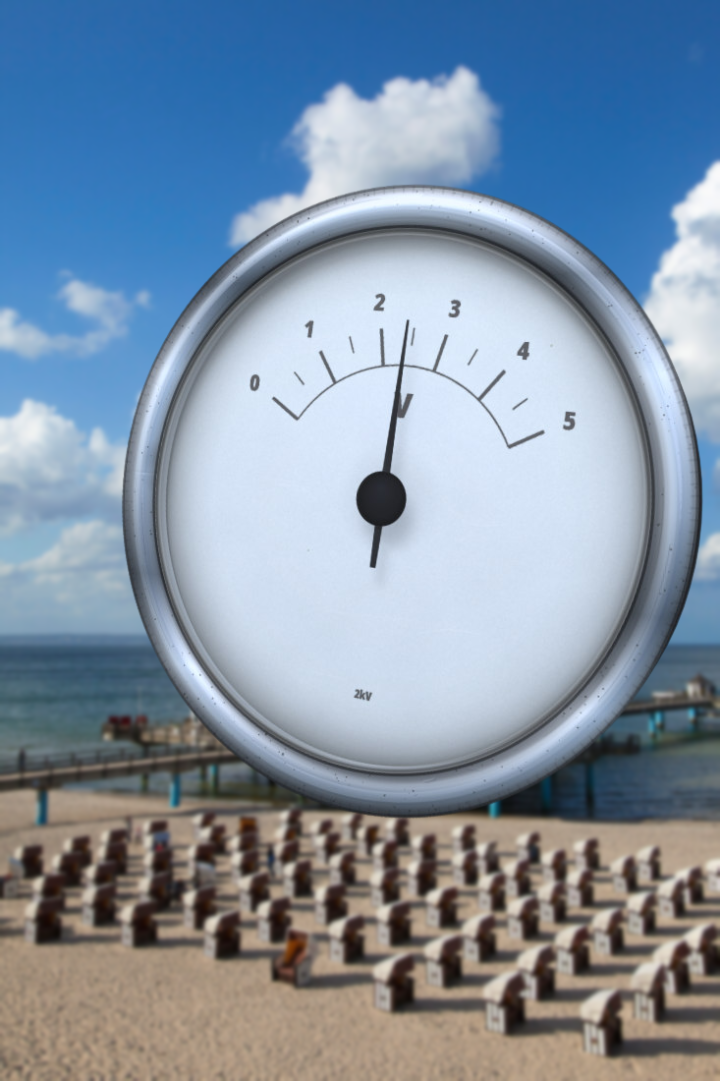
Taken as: 2.5 V
